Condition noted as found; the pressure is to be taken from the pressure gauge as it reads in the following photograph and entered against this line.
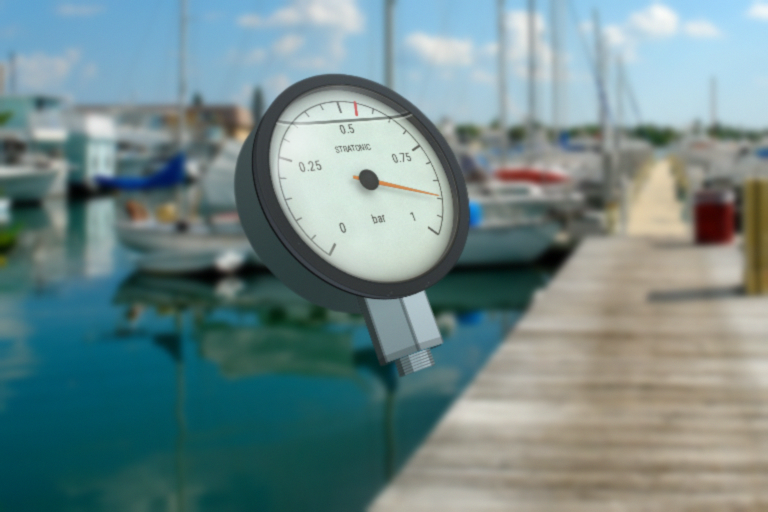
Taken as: 0.9 bar
